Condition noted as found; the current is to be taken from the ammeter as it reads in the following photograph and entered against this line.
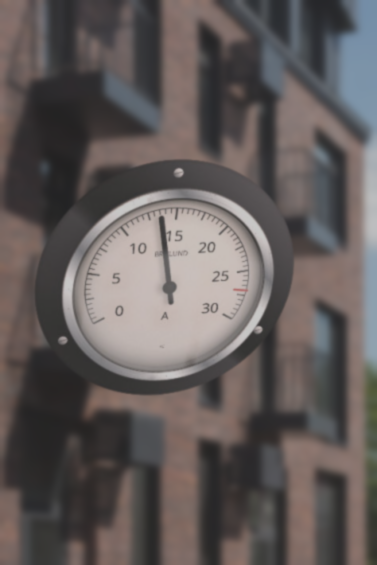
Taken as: 13.5 A
